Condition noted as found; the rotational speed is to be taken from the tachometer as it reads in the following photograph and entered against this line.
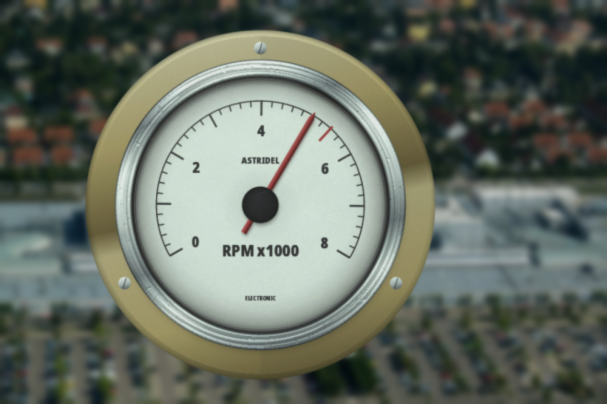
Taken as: 5000 rpm
